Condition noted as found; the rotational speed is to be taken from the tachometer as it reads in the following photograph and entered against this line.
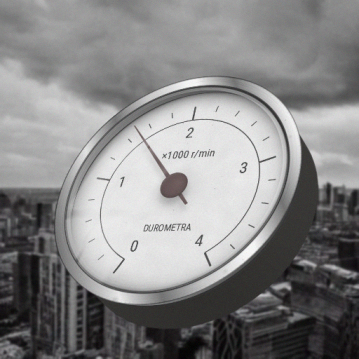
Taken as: 1500 rpm
